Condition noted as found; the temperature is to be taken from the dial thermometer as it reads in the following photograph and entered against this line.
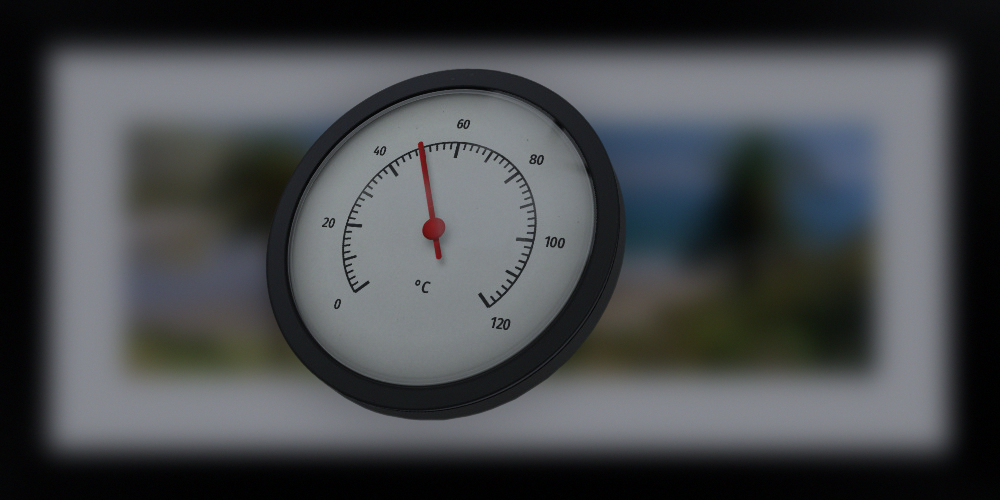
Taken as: 50 °C
